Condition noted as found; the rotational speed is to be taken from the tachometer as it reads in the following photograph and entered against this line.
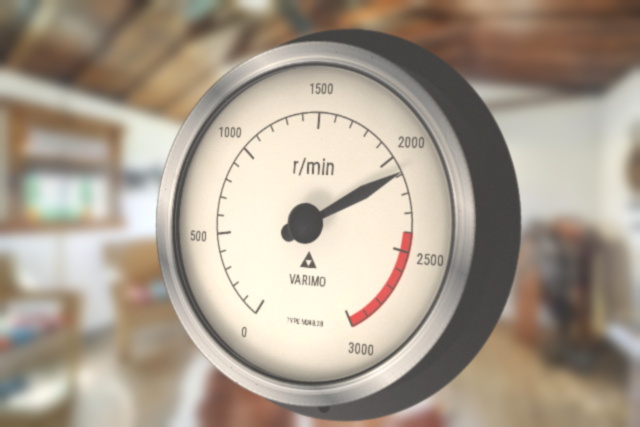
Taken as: 2100 rpm
